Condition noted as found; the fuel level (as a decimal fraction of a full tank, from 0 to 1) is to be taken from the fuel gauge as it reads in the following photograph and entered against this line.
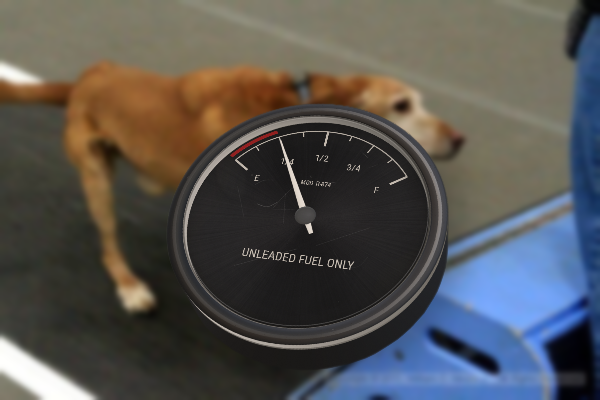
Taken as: 0.25
